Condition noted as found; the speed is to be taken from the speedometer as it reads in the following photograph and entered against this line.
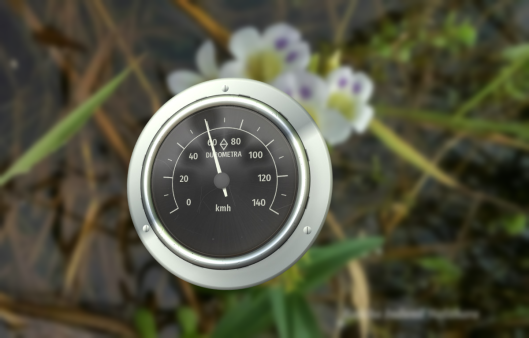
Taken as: 60 km/h
